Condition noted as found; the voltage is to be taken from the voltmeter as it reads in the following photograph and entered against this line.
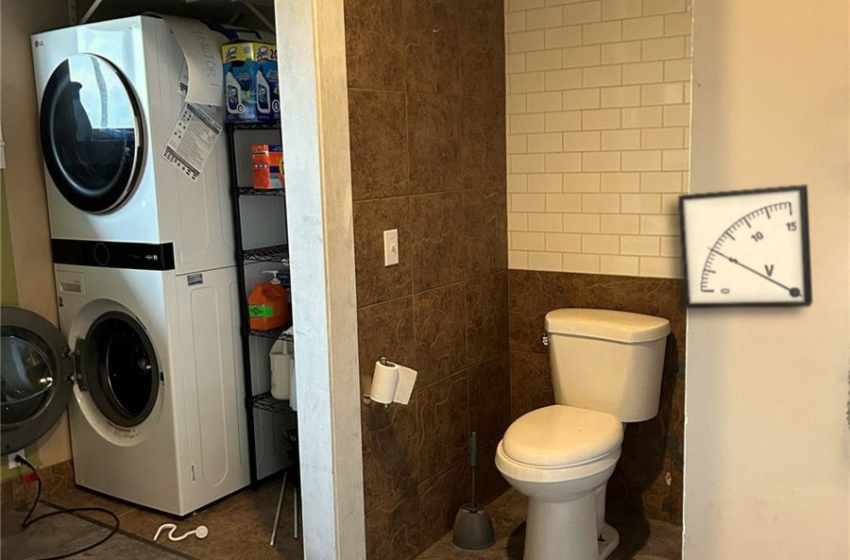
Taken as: 5 V
